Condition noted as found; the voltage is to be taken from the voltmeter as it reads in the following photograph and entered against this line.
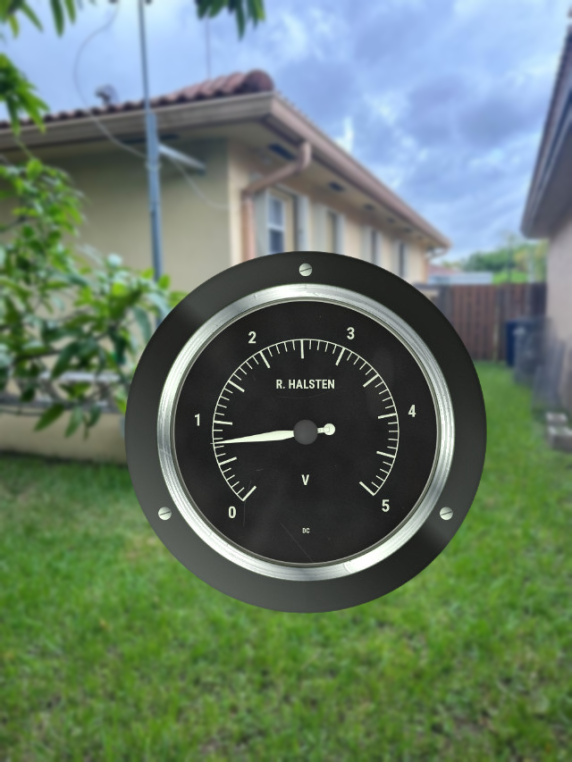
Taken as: 0.75 V
